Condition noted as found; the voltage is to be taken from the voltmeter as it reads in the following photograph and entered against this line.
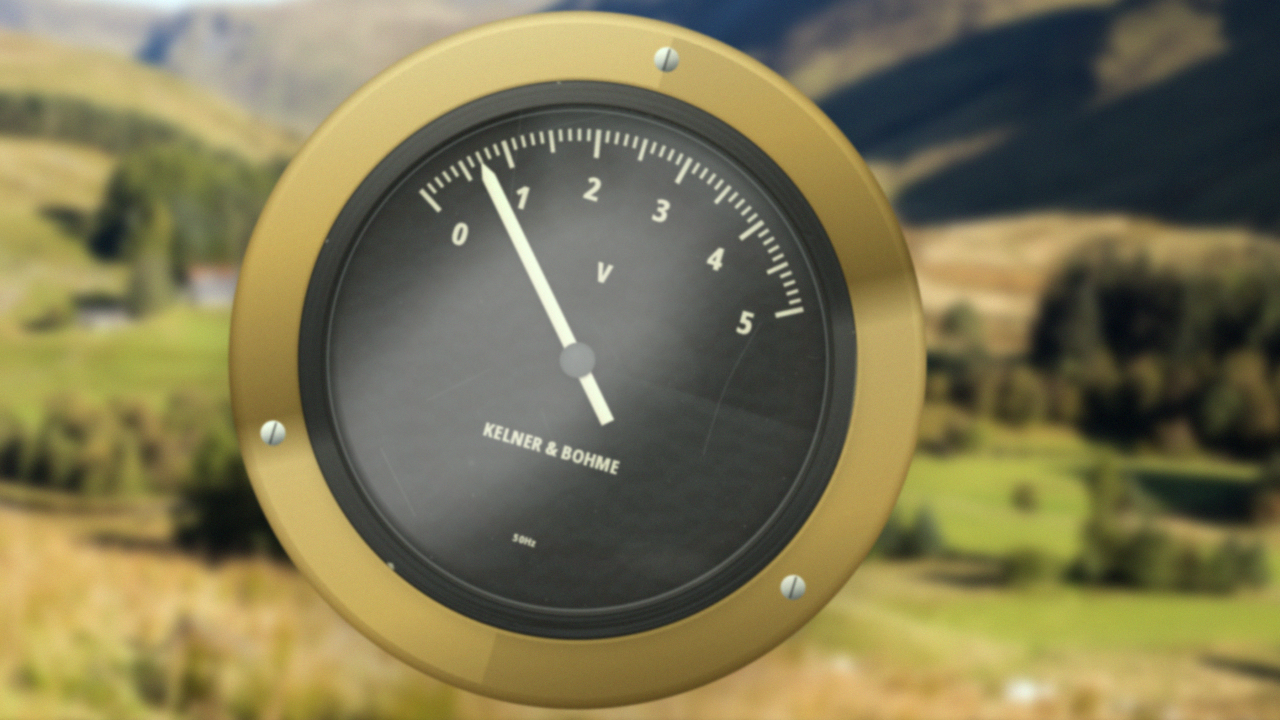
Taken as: 0.7 V
